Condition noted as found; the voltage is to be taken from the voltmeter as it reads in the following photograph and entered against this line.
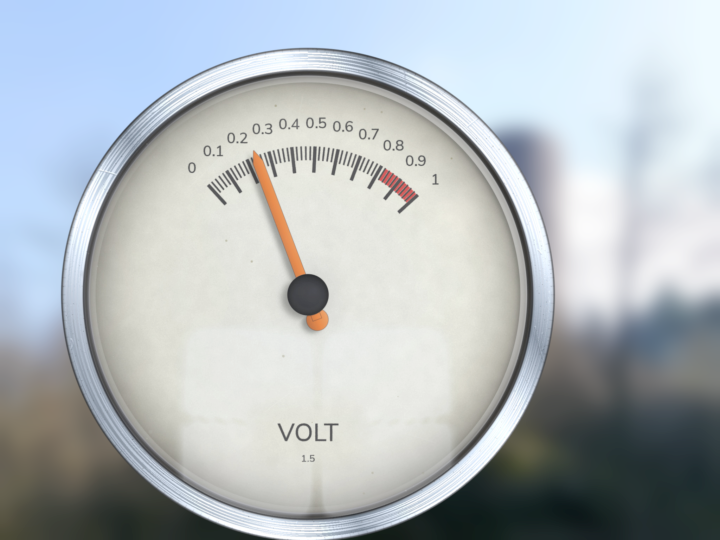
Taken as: 0.24 V
